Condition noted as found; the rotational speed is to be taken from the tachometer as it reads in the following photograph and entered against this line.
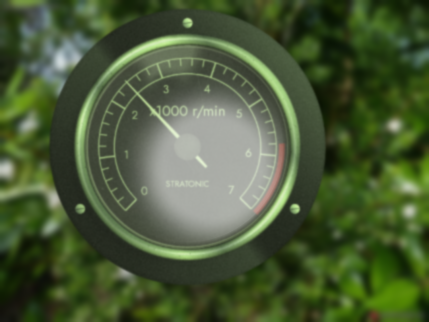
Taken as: 2400 rpm
